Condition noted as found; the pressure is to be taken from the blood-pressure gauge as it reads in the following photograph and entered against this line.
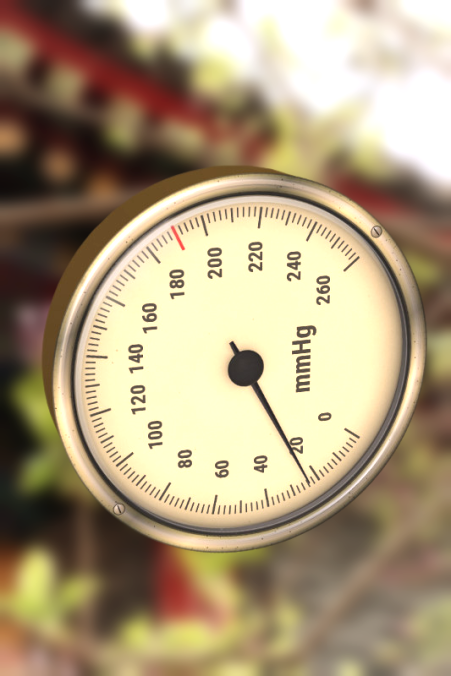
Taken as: 24 mmHg
